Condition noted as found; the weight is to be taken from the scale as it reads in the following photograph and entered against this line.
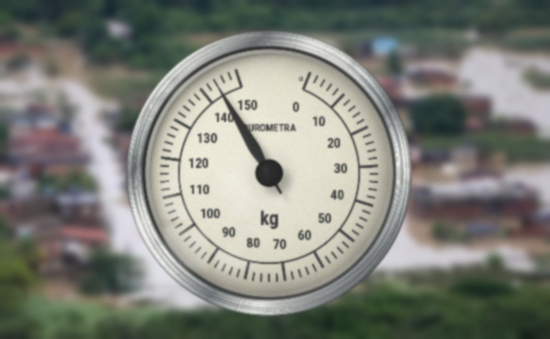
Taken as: 144 kg
